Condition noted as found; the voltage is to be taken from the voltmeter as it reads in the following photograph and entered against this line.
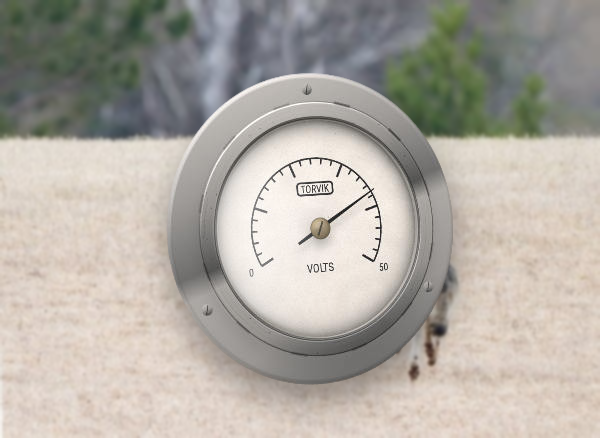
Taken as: 37 V
